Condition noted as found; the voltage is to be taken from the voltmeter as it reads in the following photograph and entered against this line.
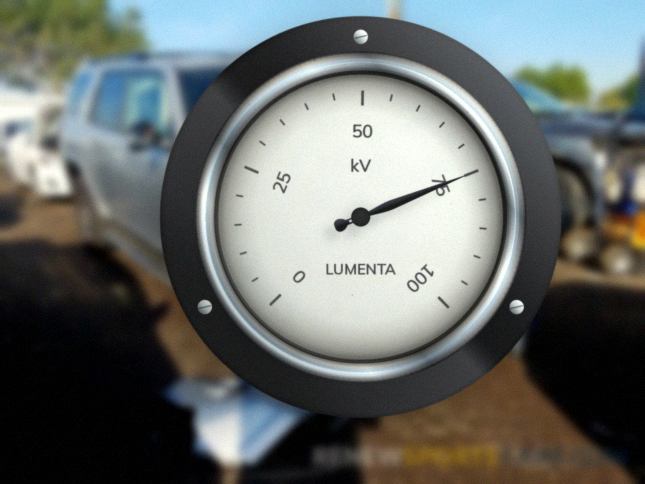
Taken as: 75 kV
